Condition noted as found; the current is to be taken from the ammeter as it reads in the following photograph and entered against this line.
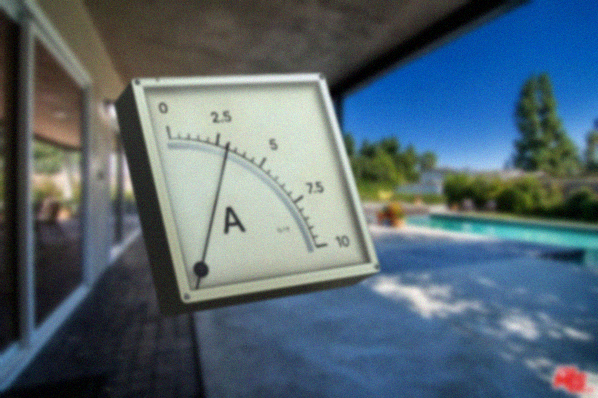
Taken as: 3 A
